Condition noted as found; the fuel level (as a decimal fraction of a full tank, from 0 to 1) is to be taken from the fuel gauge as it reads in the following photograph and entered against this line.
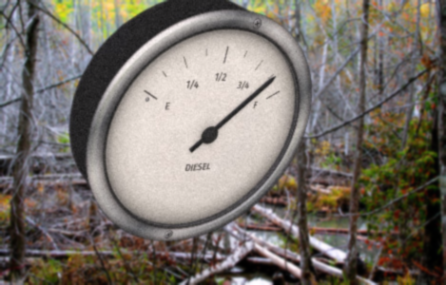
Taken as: 0.875
